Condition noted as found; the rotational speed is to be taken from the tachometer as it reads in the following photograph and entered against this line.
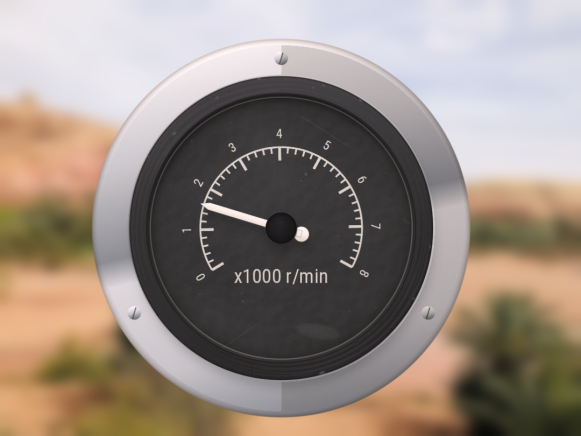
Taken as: 1600 rpm
